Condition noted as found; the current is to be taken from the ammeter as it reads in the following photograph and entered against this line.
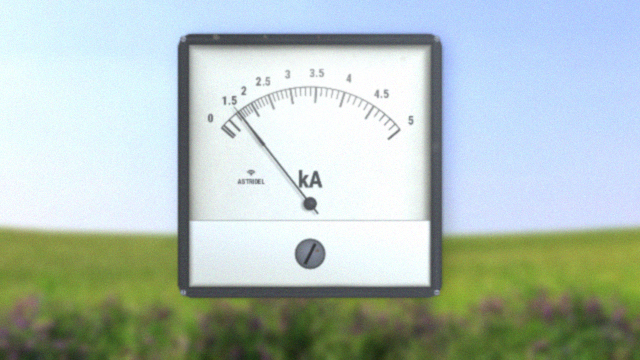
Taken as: 1.5 kA
